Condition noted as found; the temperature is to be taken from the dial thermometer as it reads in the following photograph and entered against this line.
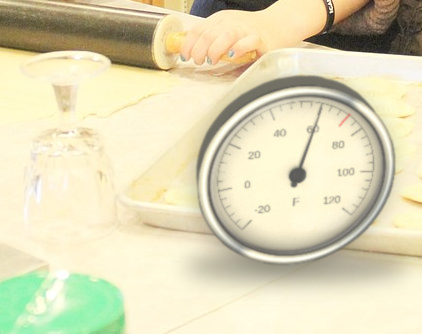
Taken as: 60 °F
